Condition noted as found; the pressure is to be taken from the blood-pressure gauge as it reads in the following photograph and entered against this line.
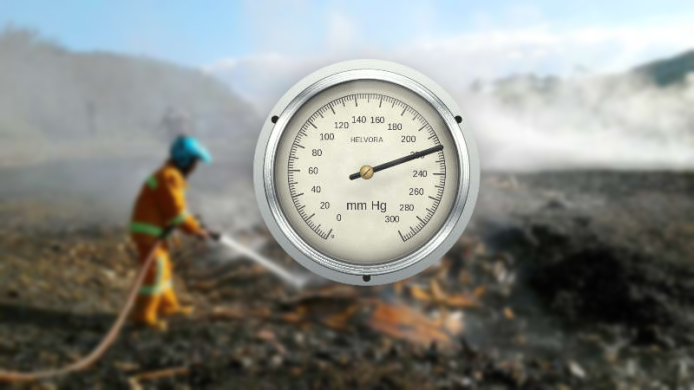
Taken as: 220 mmHg
